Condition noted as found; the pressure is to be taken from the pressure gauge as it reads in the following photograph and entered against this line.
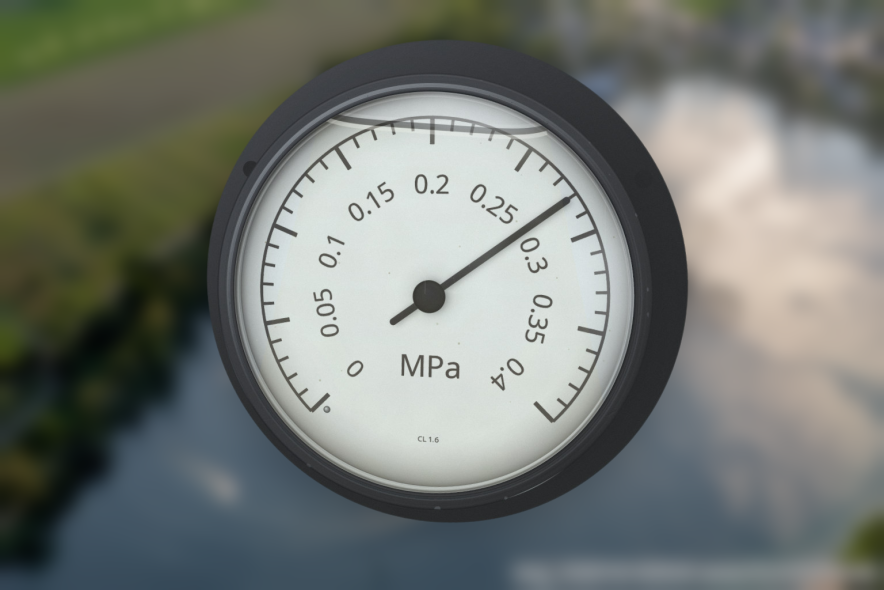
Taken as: 0.28 MPa
